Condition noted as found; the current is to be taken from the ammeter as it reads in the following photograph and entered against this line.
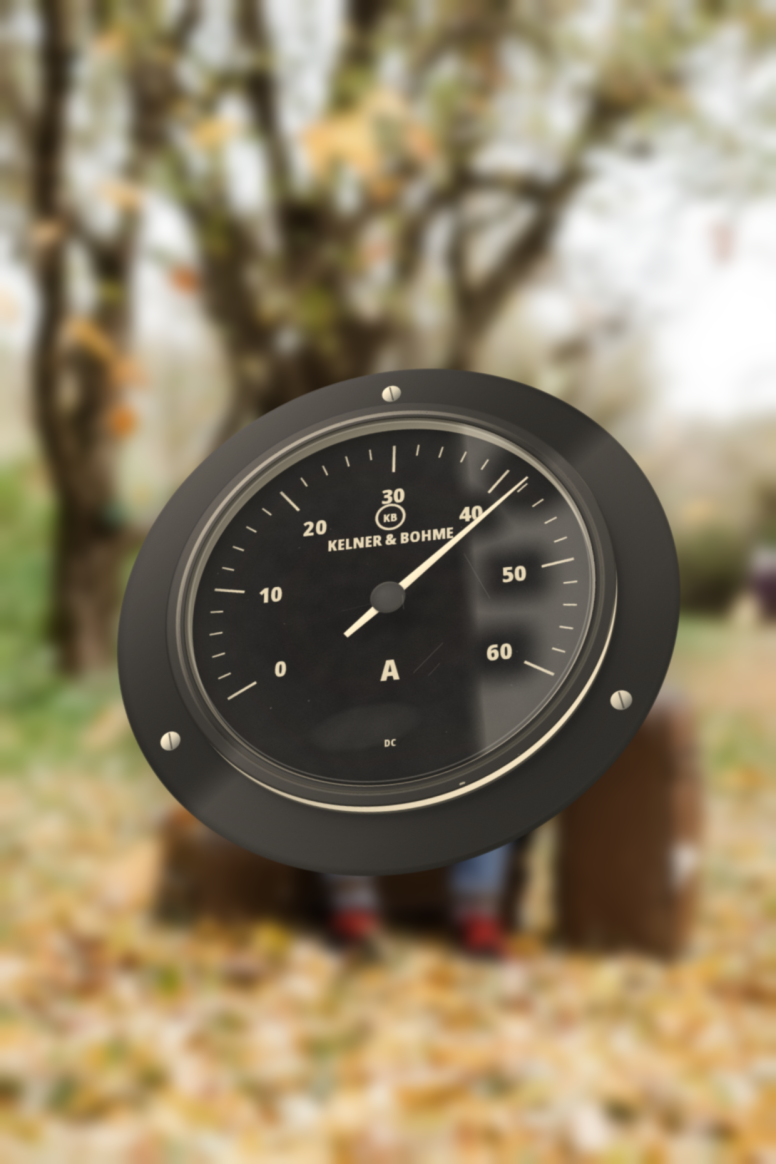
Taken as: 42 A
